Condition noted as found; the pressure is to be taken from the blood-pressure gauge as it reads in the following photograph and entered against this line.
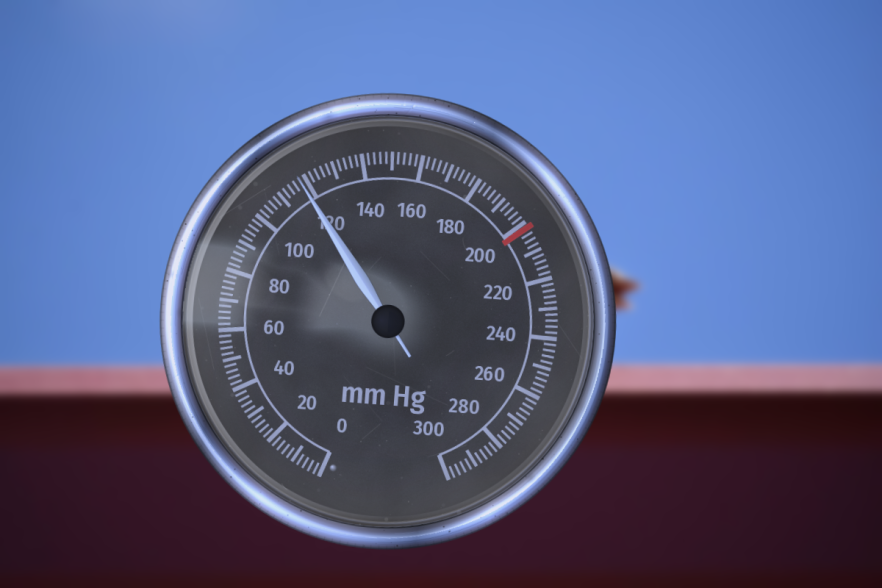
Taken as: 118 mmHg
